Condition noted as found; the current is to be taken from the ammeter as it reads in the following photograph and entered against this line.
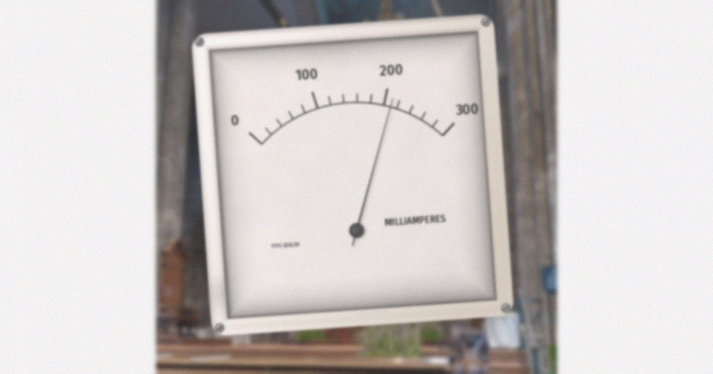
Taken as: 210 mA
